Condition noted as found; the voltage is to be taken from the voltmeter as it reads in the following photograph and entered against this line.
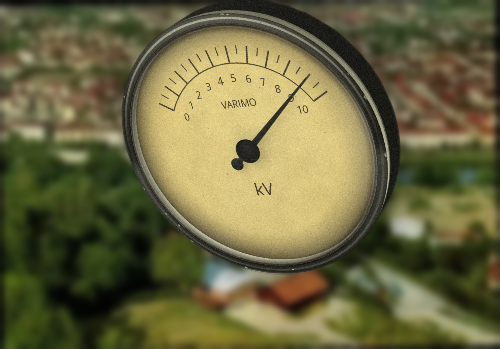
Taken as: 9 kV
